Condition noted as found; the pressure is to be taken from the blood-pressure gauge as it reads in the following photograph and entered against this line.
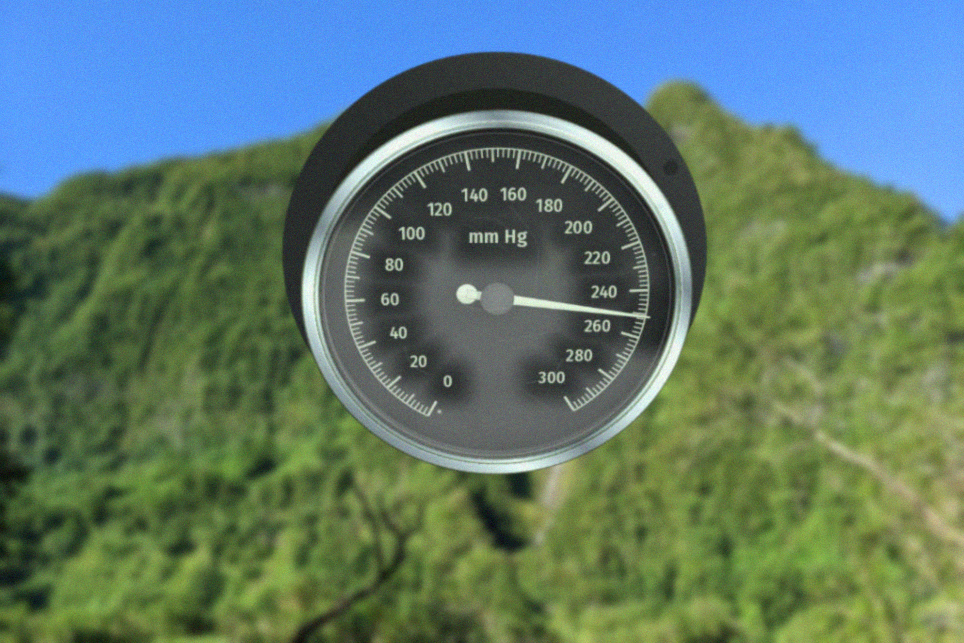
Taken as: 250 mmHg
